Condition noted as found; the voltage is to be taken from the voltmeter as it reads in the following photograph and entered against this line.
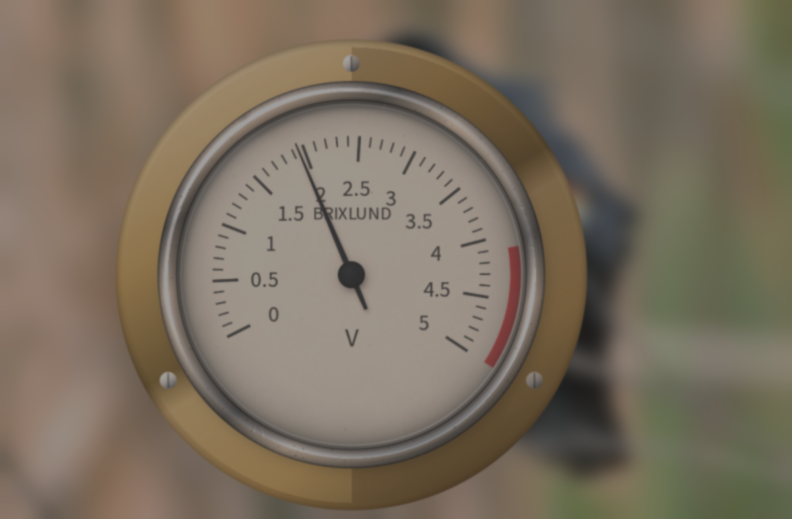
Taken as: 1.95 V
